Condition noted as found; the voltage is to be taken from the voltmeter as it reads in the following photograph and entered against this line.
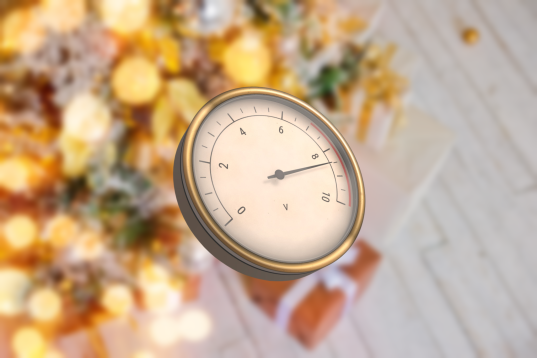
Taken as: 8.5 V
